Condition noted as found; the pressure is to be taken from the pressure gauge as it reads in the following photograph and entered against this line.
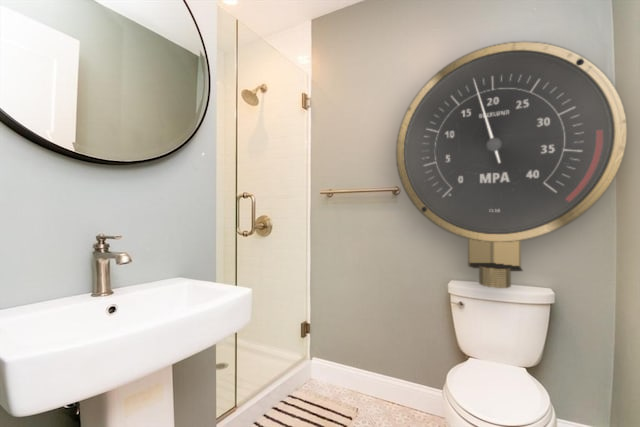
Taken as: 18 MPa
